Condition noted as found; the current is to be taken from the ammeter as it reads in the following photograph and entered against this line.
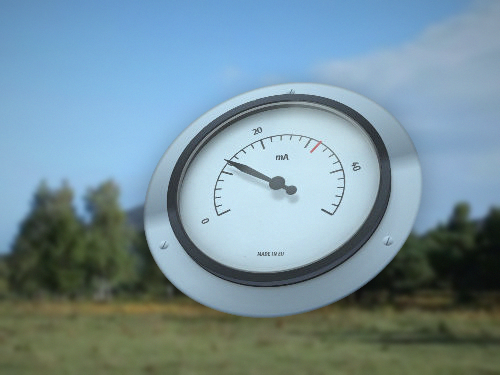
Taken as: 12 mA
